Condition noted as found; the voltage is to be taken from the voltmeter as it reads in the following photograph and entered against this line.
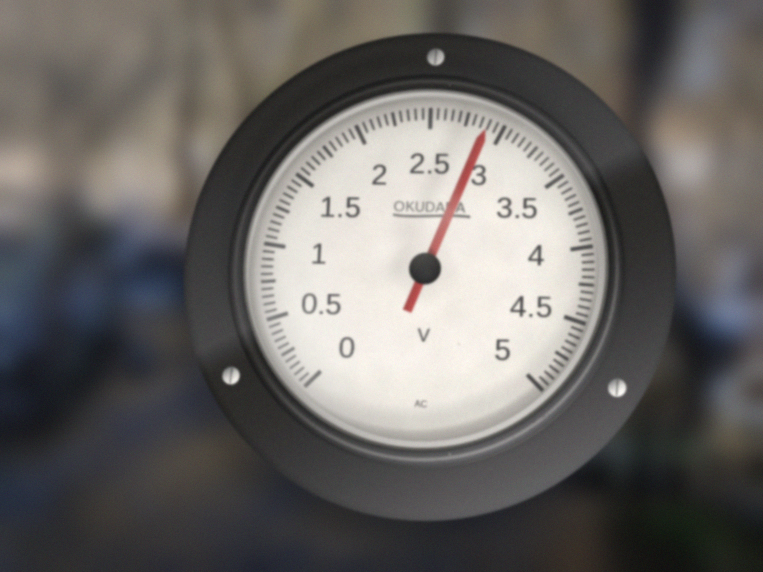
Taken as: 2.9 V
